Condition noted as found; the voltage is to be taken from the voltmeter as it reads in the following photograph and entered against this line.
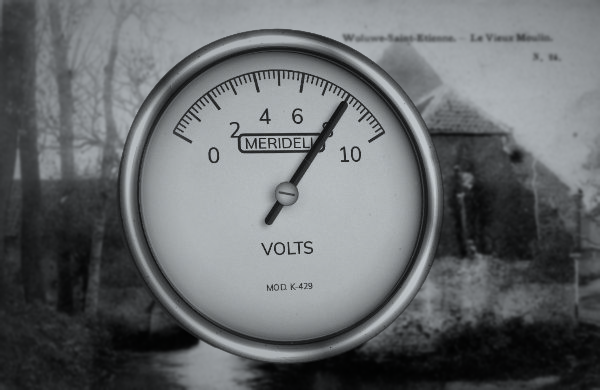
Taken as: 8 V
